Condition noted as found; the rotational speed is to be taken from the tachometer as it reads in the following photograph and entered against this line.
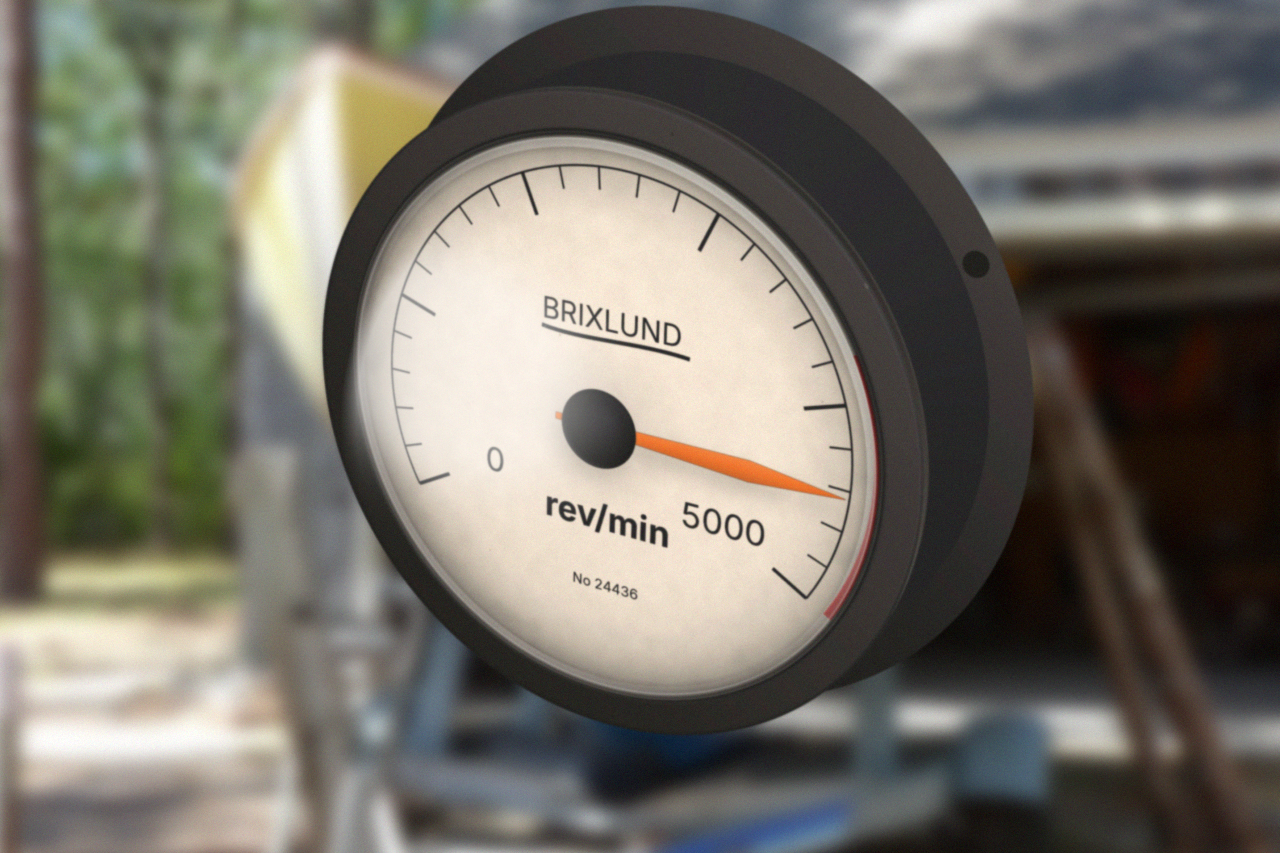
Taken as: 4400 rpm
